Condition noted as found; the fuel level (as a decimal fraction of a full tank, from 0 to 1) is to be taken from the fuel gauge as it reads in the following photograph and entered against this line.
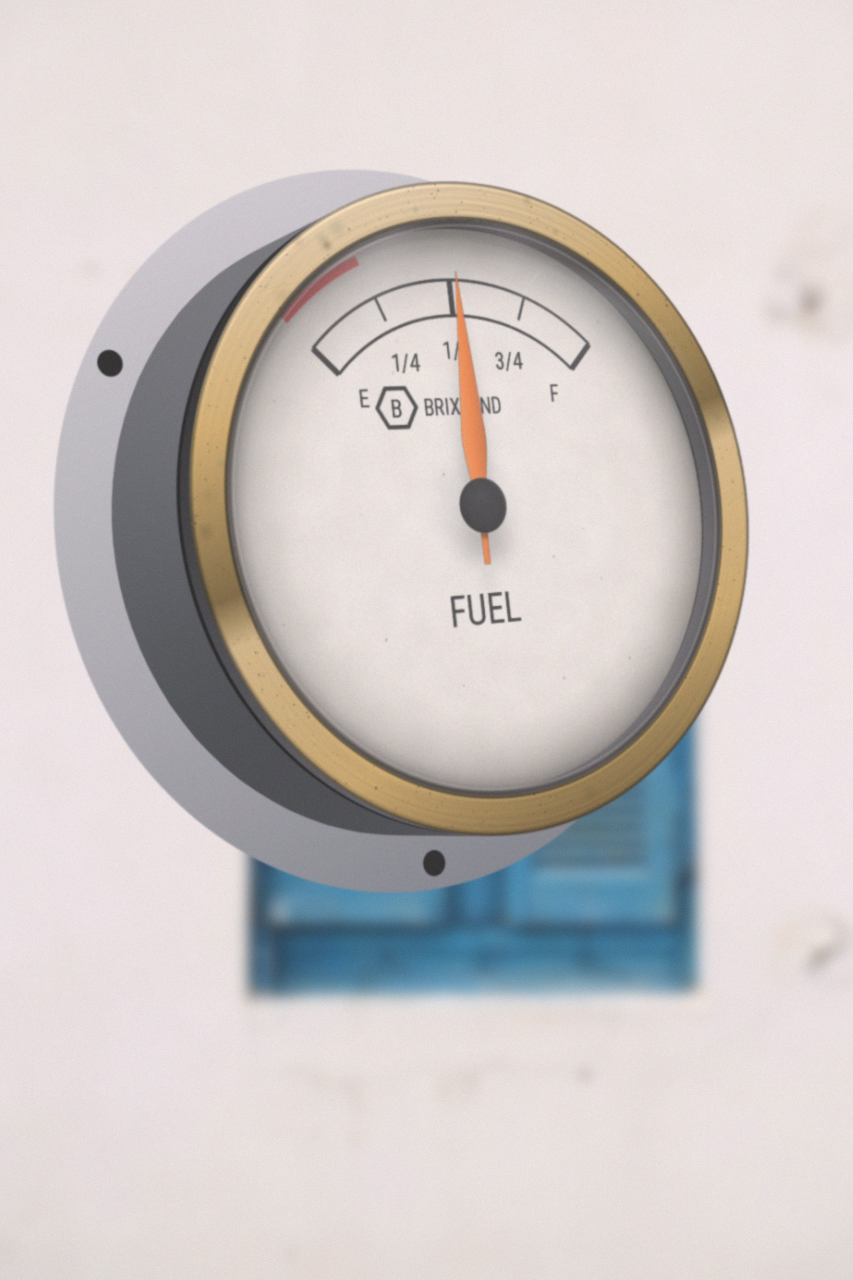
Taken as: 0.5
